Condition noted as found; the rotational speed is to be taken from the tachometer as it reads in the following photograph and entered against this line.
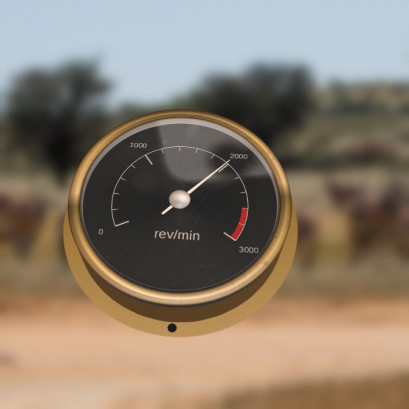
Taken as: 2000 rpm
